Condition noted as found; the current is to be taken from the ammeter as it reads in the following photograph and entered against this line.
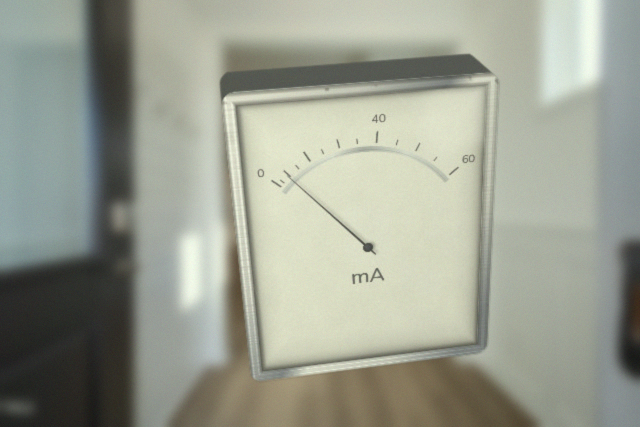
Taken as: 10 mA
